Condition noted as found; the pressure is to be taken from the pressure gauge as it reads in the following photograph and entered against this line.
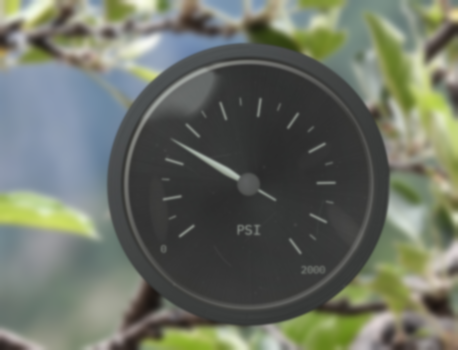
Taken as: 500 psi
